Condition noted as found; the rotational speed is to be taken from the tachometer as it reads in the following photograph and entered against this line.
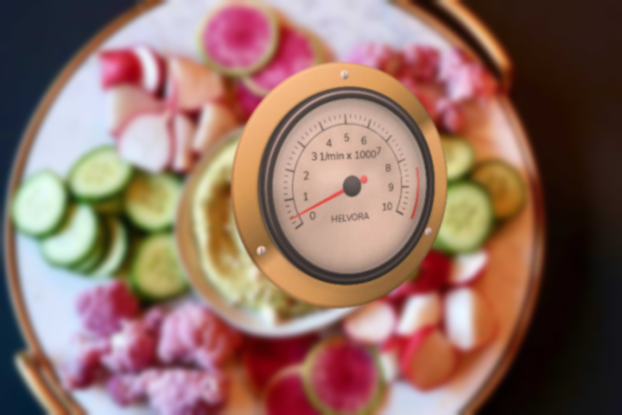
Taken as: 400 rpm
